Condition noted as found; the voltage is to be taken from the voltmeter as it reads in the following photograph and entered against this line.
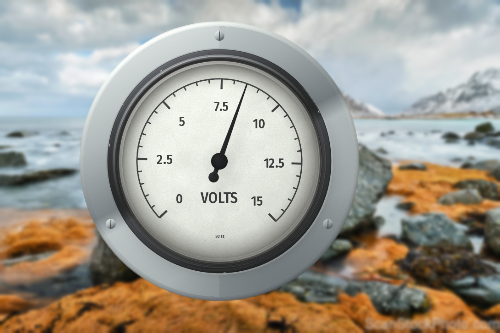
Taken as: 8.5 V
